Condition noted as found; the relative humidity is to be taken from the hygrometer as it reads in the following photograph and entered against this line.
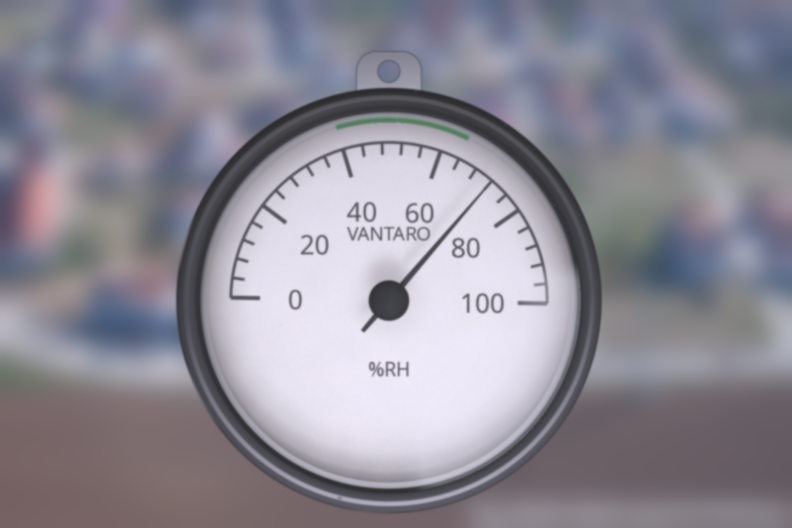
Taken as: 72 %
